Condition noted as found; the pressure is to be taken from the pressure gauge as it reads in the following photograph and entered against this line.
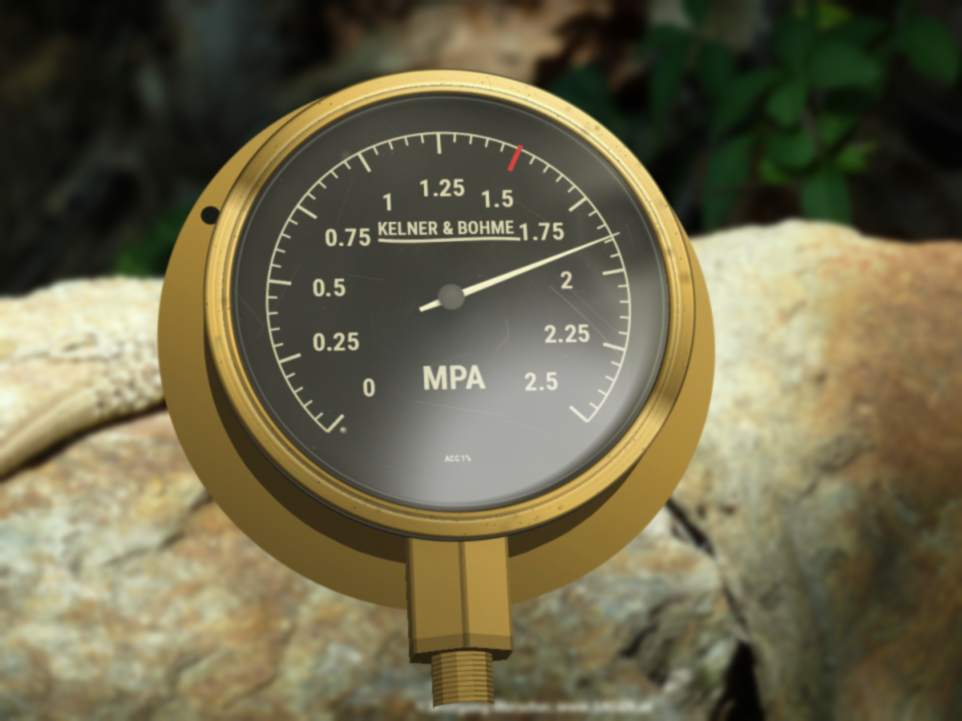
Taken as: 1.9 MPa
